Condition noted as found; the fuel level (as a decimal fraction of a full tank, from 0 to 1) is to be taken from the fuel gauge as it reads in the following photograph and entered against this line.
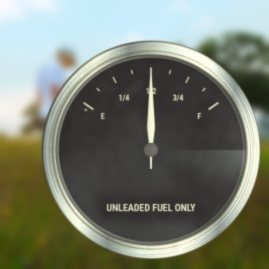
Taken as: 0.5
